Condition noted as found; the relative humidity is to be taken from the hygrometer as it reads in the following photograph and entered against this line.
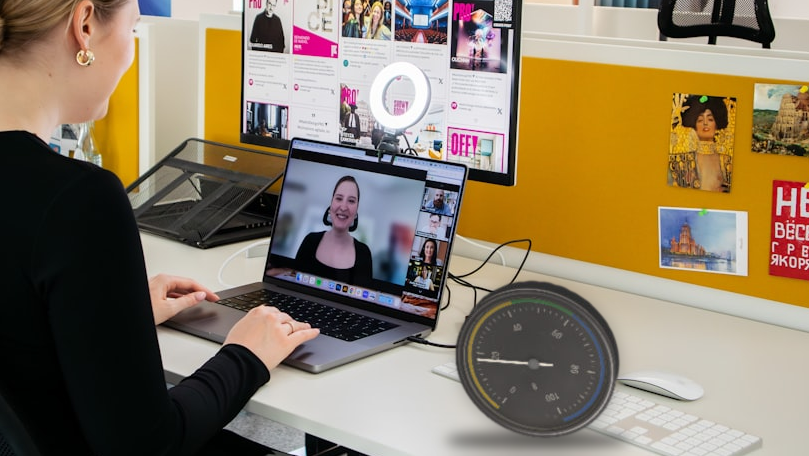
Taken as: 18 %
